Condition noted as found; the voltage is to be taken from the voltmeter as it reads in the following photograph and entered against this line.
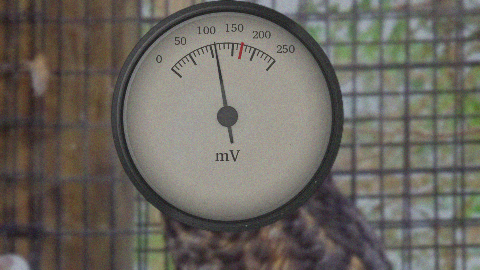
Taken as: 110 mV
